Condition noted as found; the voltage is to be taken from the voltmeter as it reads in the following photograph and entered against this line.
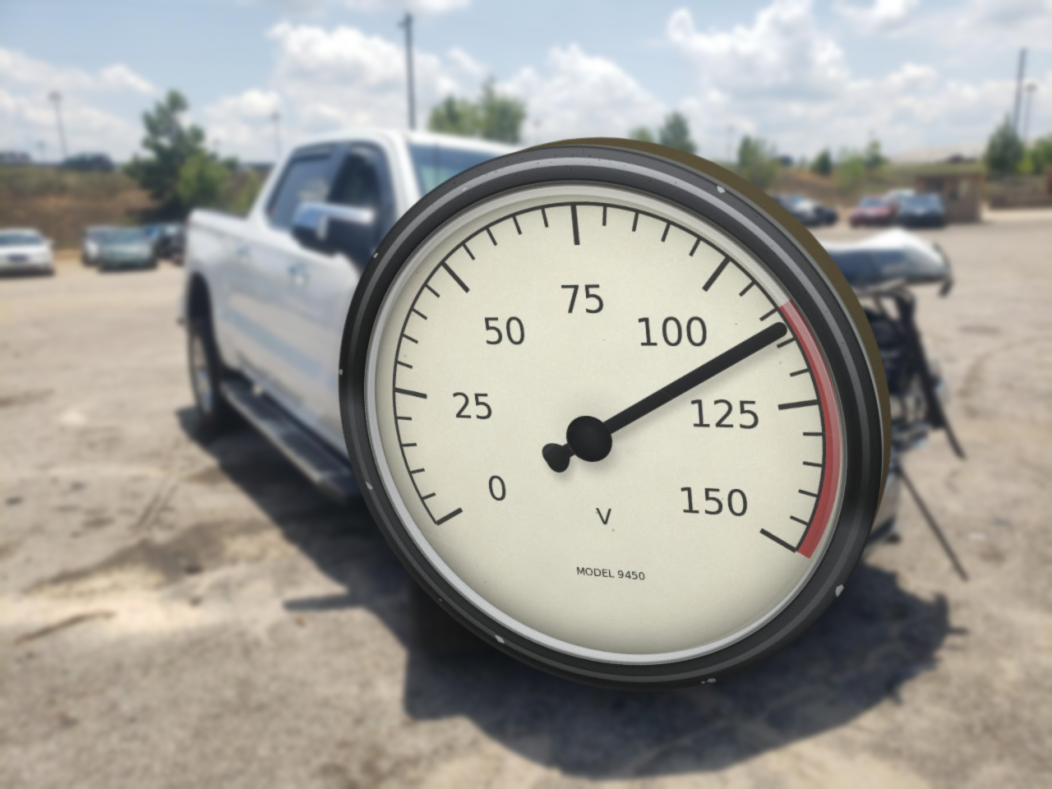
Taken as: 112.5 V
